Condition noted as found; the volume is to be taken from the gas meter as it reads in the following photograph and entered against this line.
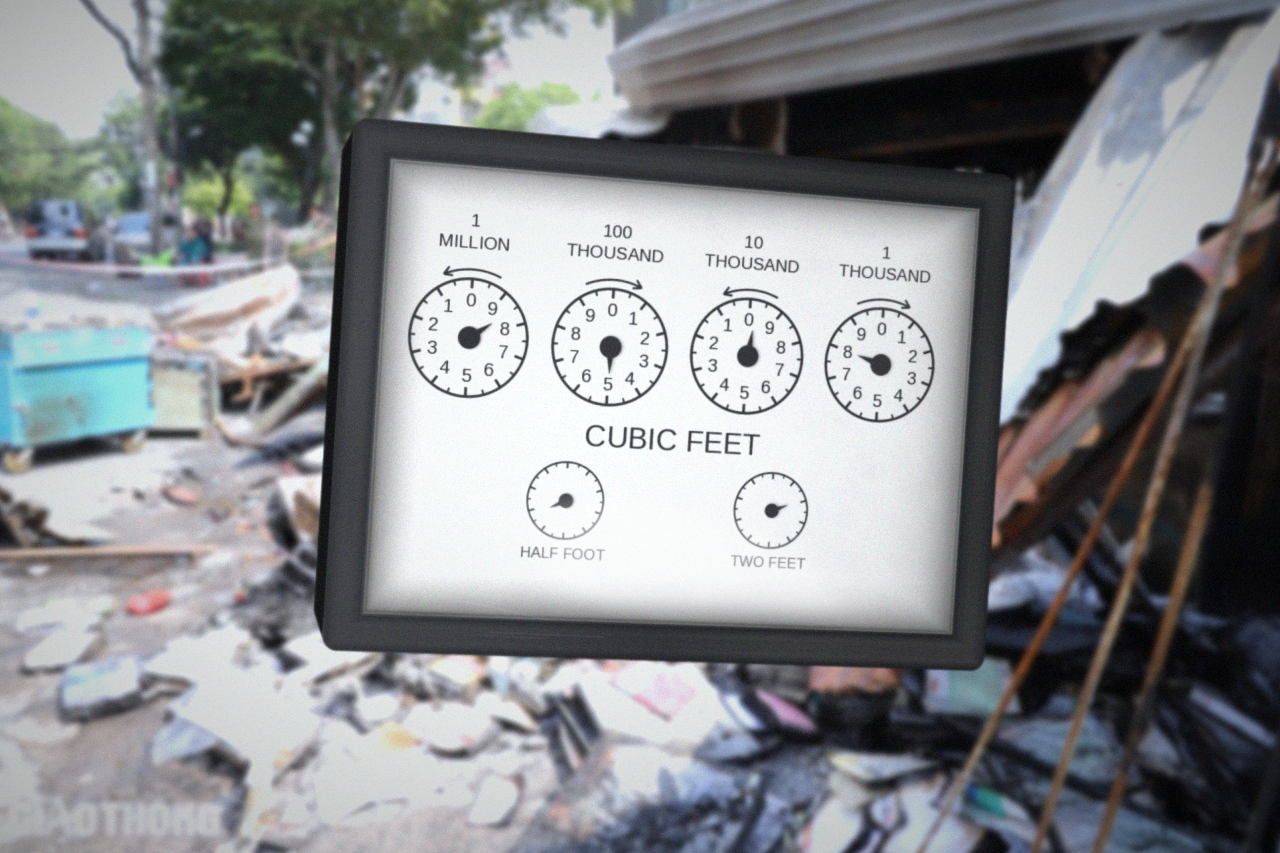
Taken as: 849800 ft³
